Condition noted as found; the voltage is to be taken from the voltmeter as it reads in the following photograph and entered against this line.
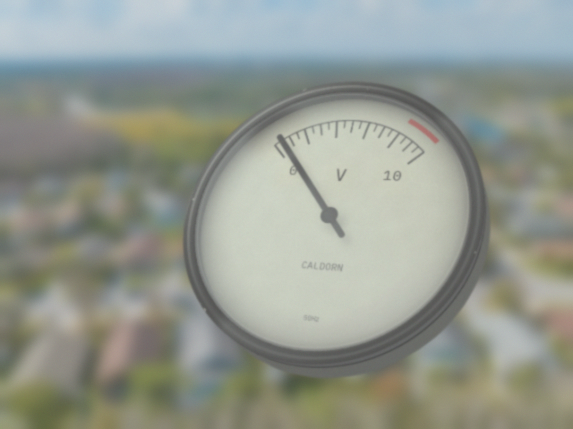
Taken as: 0.5 V
